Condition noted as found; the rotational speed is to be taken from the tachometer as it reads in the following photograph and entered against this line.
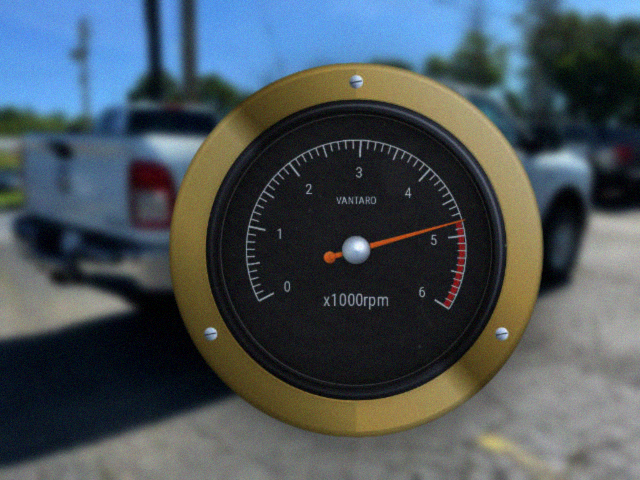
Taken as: 4800 rpm
